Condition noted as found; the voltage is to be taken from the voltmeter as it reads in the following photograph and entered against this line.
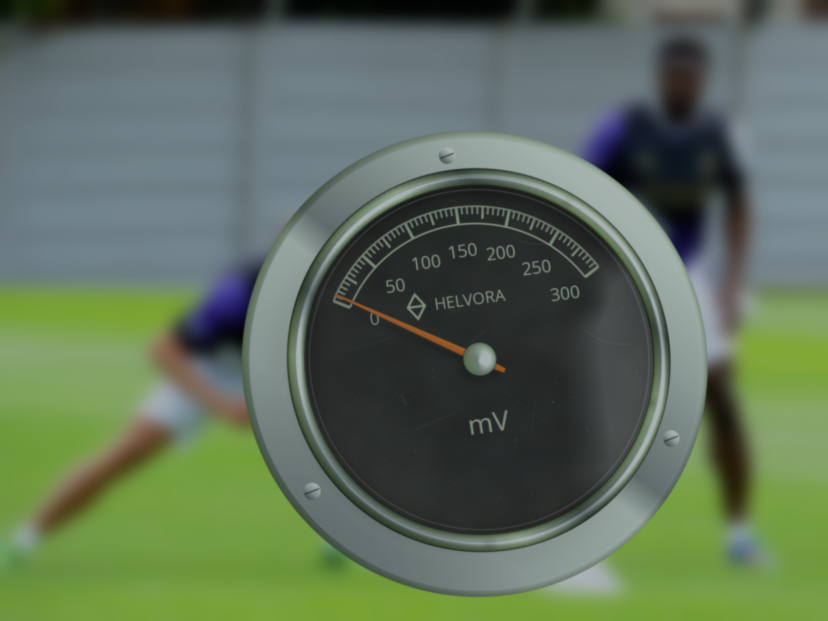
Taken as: 5 mV
